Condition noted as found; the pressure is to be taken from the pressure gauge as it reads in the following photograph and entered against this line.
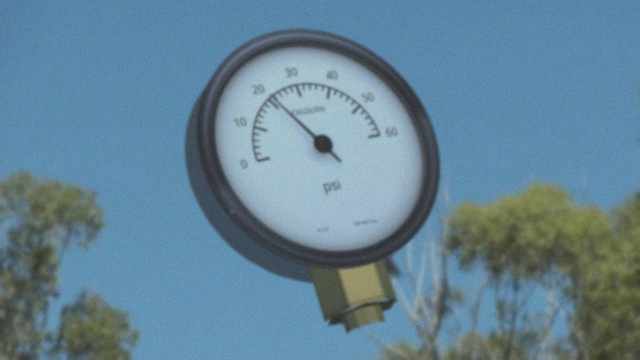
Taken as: 20 psi
